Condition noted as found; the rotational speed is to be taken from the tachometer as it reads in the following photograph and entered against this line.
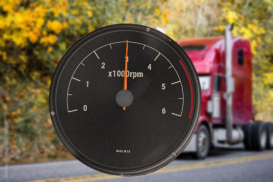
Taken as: 3000 rpm
